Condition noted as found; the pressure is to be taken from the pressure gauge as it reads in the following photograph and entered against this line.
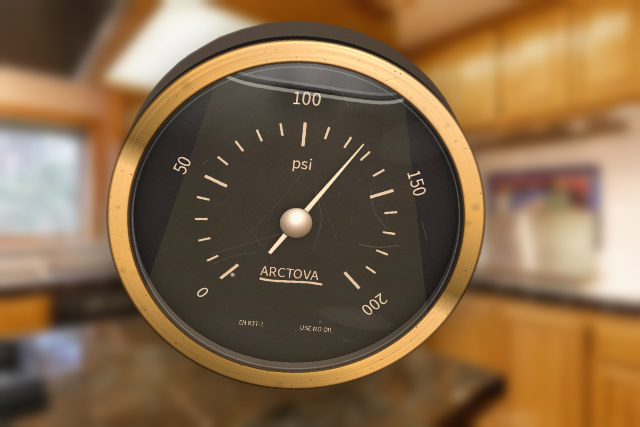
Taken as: 125 psi
